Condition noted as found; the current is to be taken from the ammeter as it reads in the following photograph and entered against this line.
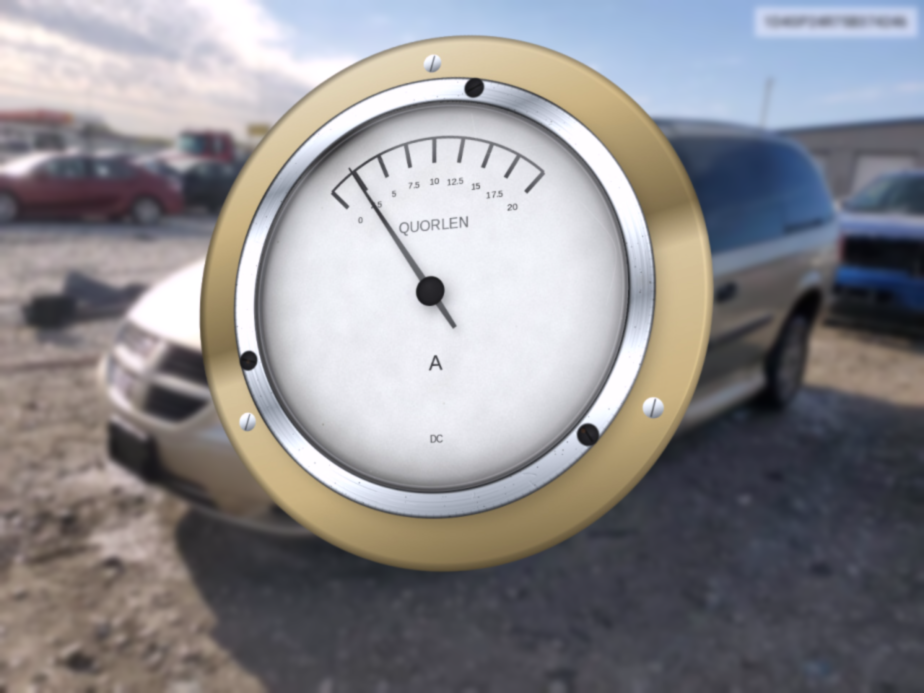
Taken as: 2.5 A
